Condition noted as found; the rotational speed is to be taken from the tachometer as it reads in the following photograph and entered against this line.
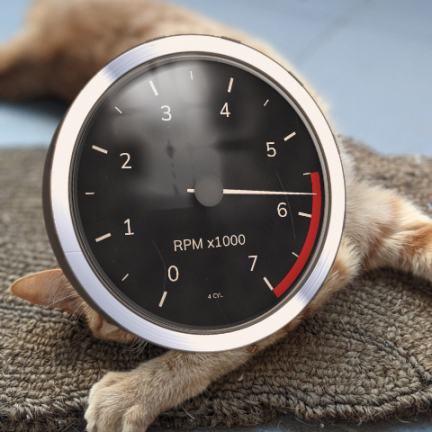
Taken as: 5750 rpm
